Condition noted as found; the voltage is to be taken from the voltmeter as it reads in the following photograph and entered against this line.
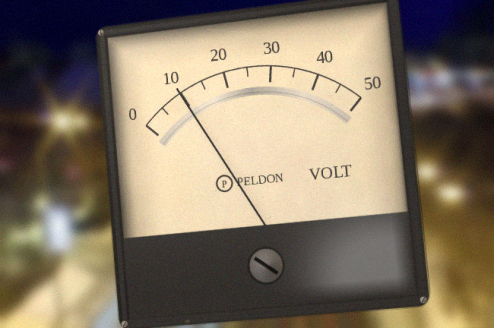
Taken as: 10 V
